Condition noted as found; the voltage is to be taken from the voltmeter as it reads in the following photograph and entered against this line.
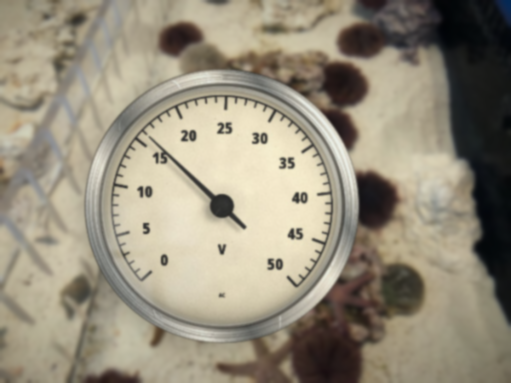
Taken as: 16 V
